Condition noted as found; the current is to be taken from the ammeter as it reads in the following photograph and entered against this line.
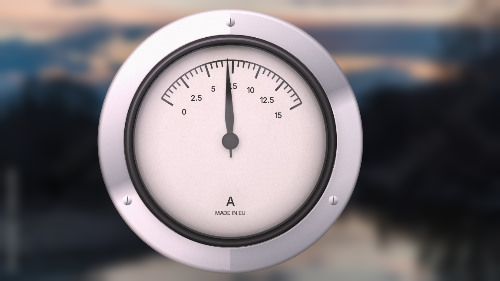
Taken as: 7 A
